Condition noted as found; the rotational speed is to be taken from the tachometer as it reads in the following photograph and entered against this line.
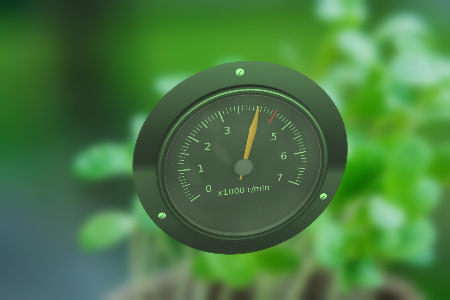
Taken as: 4000 rpm
